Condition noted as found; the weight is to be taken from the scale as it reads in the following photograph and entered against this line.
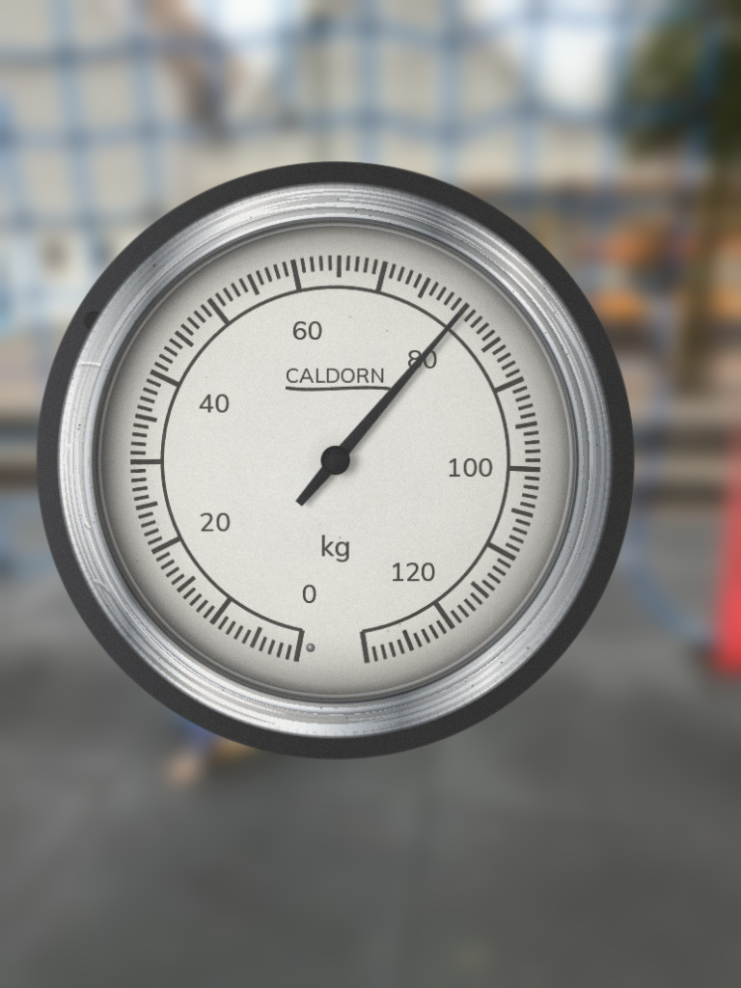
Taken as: 80 kg
